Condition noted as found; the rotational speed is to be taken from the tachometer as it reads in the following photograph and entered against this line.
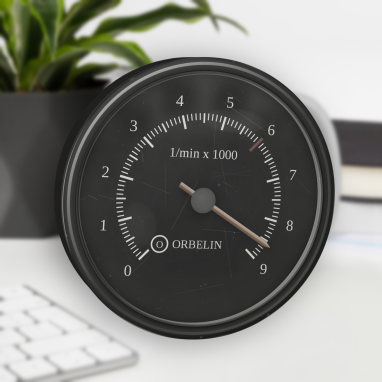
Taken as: 8600 rpm
